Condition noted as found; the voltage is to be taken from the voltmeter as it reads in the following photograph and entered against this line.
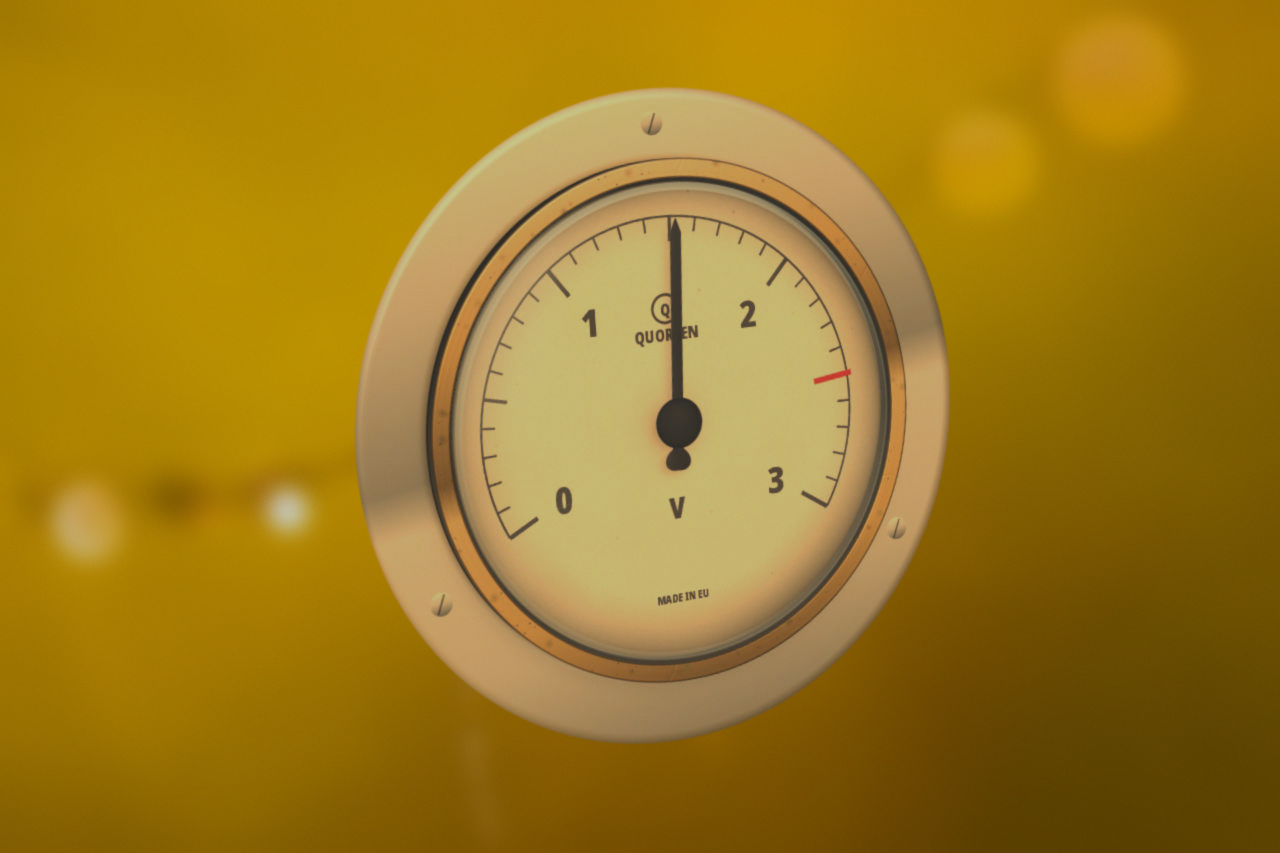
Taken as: 1.5 V
